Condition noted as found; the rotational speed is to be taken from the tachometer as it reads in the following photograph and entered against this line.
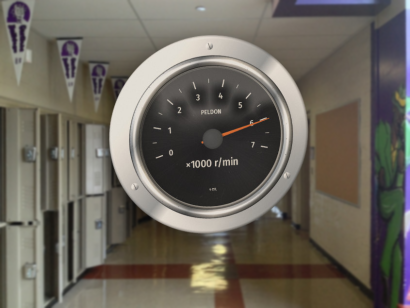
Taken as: 6000 rpm
